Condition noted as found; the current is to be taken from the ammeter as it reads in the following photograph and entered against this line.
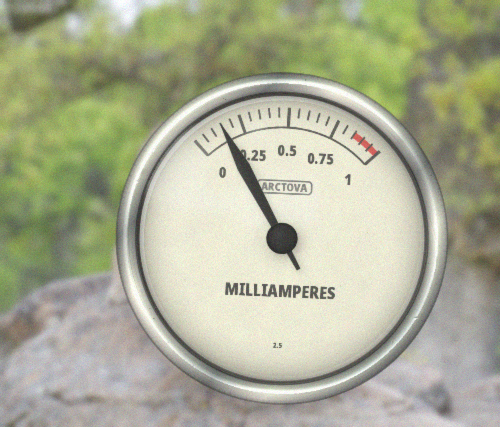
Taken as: 0.15 mA
